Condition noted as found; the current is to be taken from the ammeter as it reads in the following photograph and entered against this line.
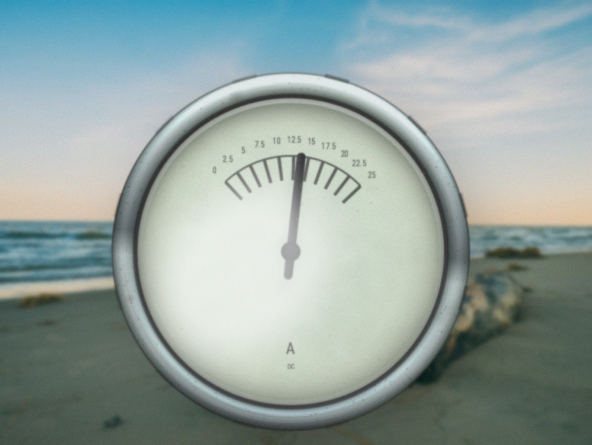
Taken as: 13.75 A
